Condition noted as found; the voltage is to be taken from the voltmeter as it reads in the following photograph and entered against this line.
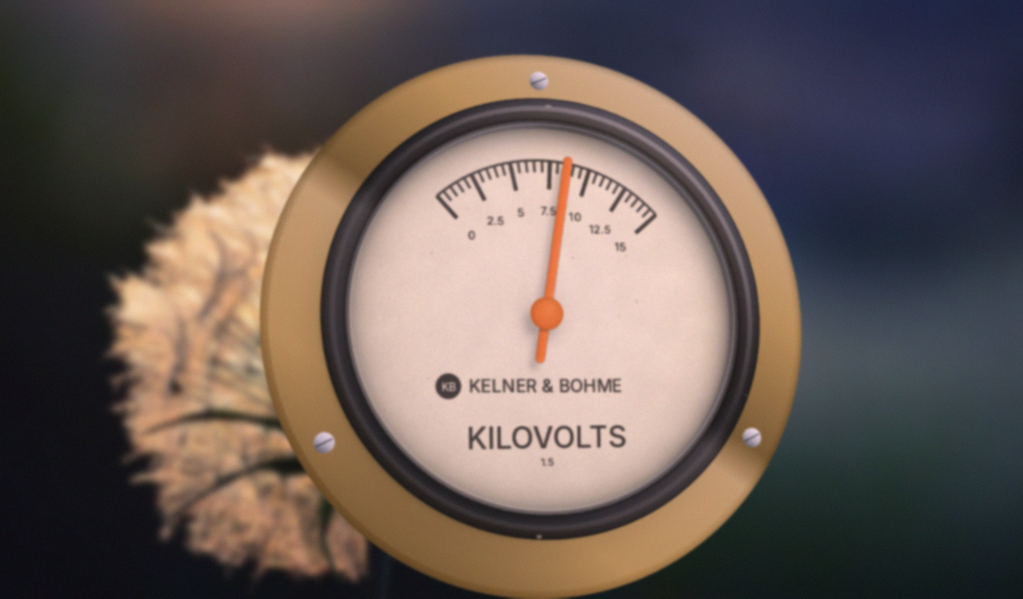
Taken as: 8.5 kV
